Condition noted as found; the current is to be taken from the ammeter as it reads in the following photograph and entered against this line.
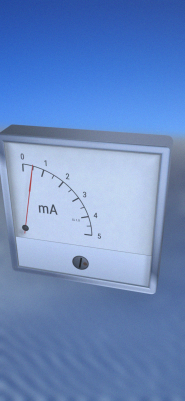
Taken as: 0.5 mA
